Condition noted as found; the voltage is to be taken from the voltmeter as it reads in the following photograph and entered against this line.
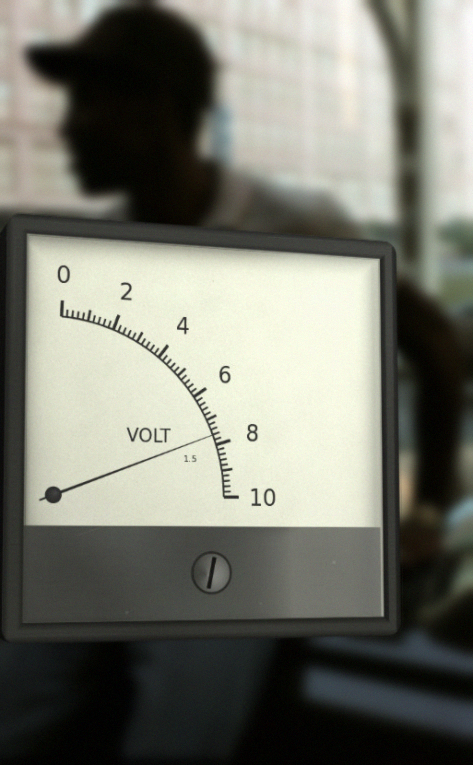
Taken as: 7.6 V
